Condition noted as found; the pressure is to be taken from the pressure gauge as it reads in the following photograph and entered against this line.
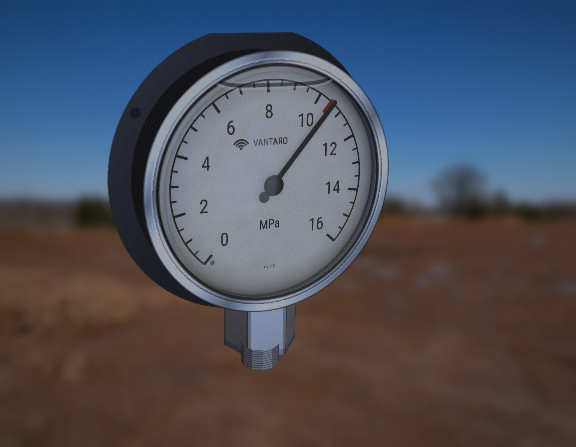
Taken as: 10.5 MPa
